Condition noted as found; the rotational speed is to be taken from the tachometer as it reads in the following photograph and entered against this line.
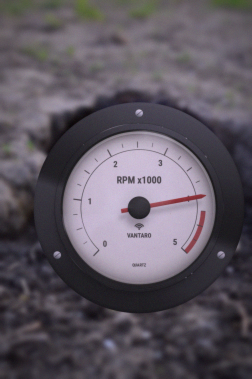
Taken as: 4000 rpm
